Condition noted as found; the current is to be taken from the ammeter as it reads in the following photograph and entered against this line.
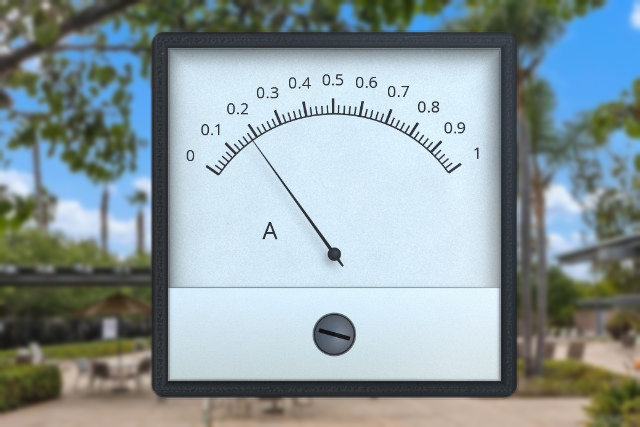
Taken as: 0.18 A
